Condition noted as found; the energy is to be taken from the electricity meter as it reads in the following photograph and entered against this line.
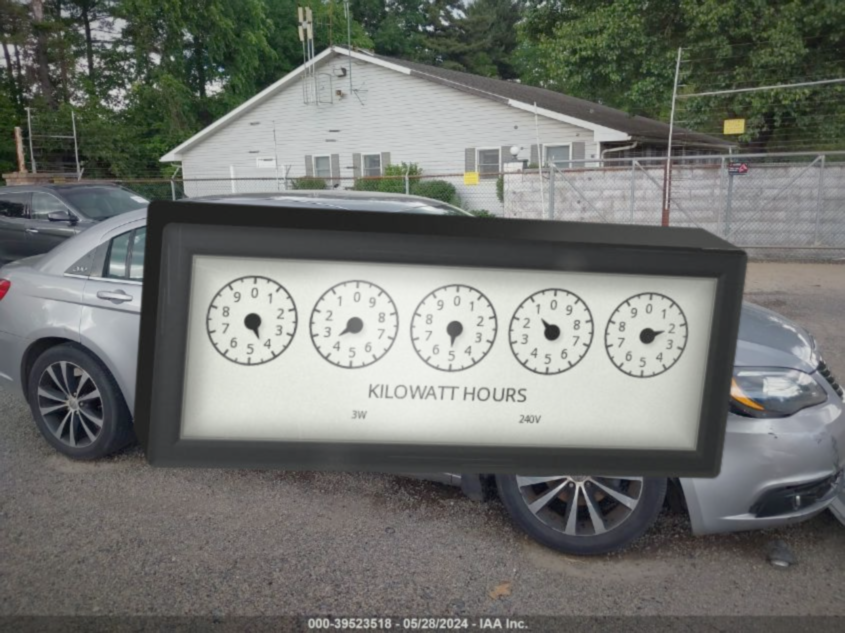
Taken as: 43512 kWh
